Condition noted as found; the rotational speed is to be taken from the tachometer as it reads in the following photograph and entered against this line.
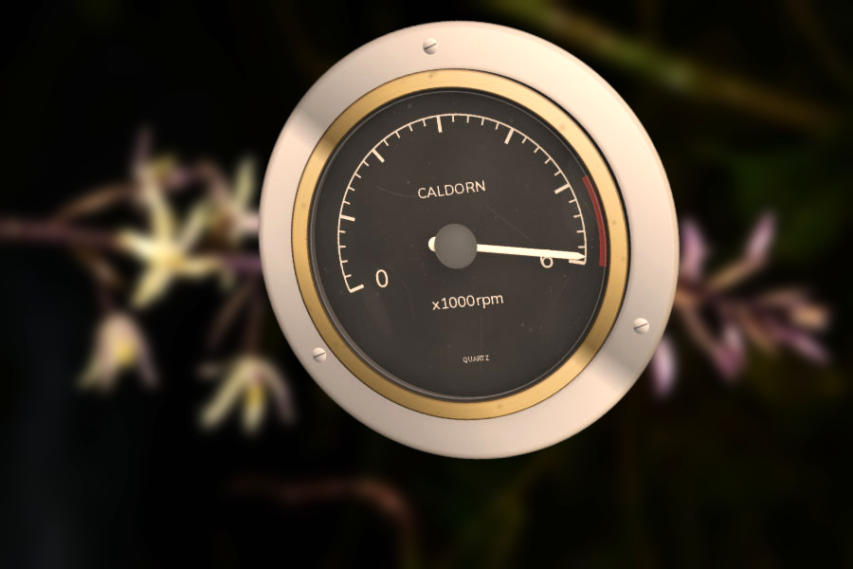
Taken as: 5900 rpm
